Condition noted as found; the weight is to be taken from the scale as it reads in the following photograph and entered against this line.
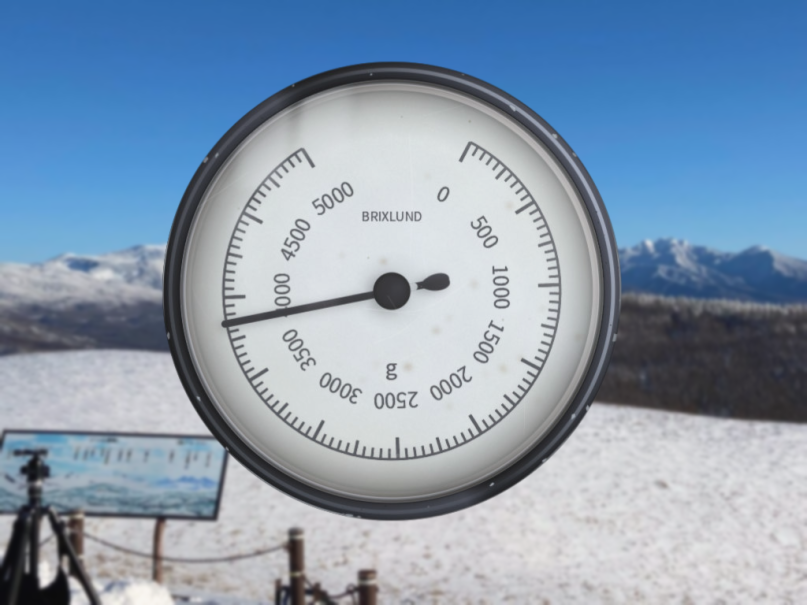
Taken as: 3850 g
